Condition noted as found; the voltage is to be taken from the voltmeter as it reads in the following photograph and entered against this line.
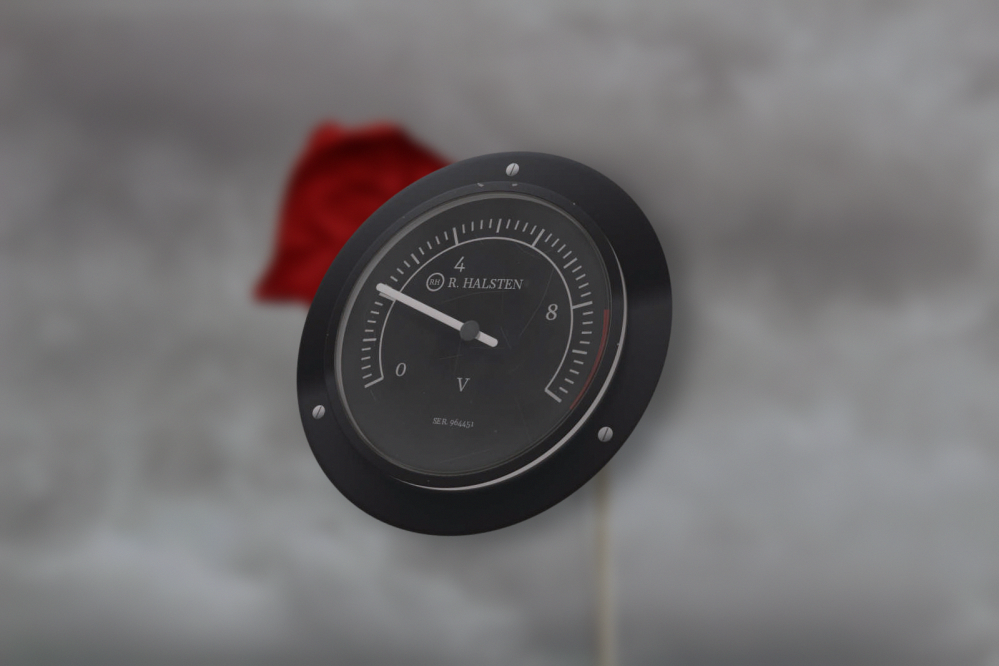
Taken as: 2.1 V
